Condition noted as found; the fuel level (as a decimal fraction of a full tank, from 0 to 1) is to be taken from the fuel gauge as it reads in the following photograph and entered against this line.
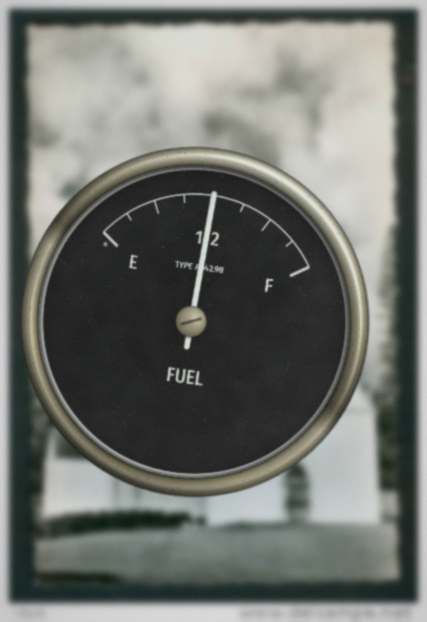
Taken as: 0.5
